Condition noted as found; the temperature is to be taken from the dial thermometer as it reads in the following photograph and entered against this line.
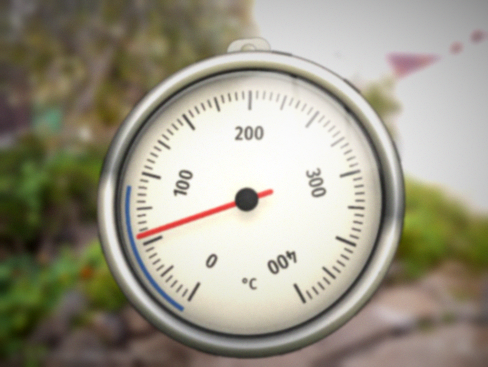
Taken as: 55 °C
